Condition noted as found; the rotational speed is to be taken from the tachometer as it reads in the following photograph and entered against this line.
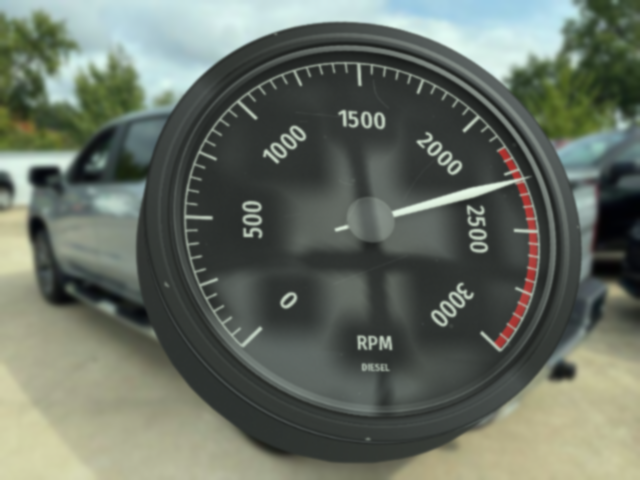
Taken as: 2300 rpm
